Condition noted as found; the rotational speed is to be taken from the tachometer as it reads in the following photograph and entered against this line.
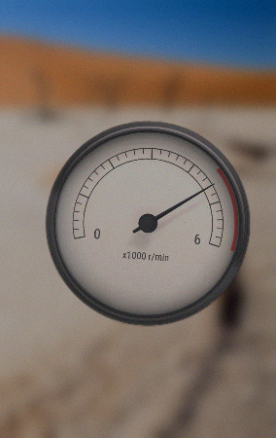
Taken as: 4600 rpm
